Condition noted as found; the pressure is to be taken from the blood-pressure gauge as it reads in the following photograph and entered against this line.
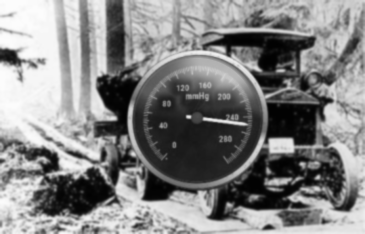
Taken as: 250 mmHg
